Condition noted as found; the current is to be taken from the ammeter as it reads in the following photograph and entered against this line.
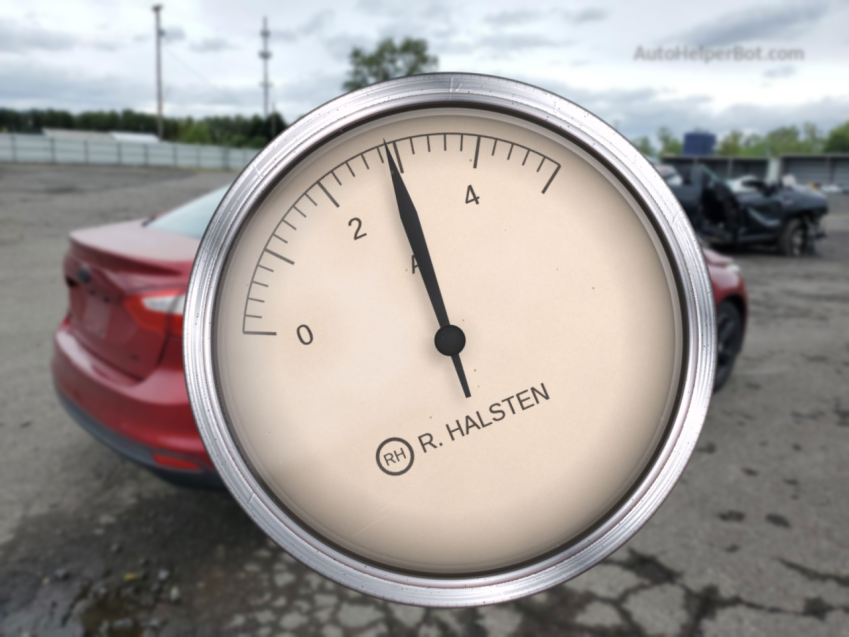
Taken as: 2.9 A
